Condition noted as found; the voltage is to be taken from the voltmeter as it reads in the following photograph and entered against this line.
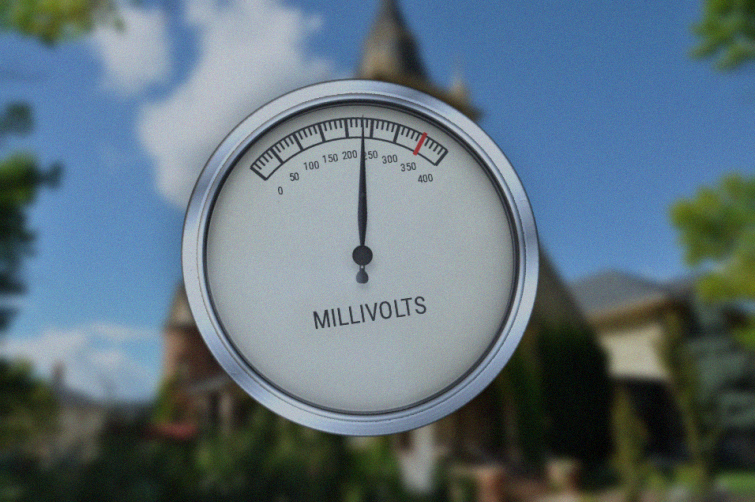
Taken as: 230 mV
